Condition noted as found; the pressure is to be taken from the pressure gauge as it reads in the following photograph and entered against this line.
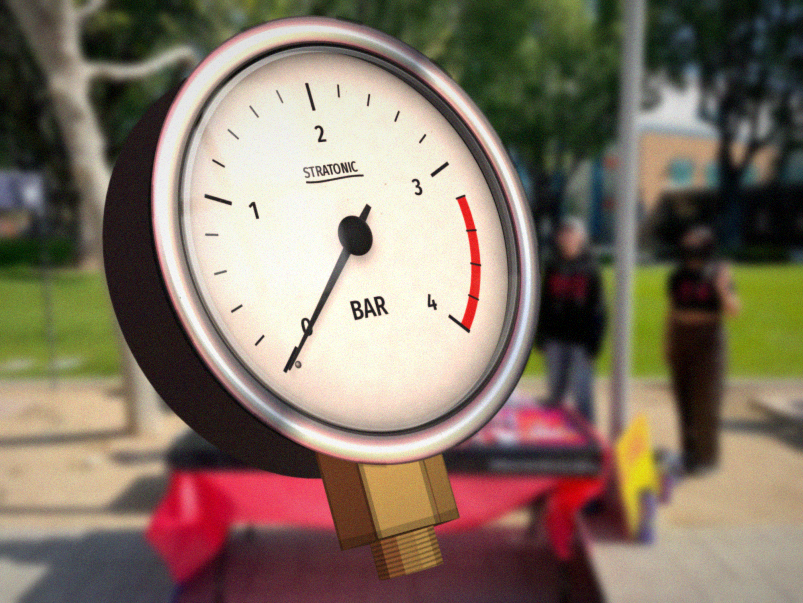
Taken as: 0 bar
